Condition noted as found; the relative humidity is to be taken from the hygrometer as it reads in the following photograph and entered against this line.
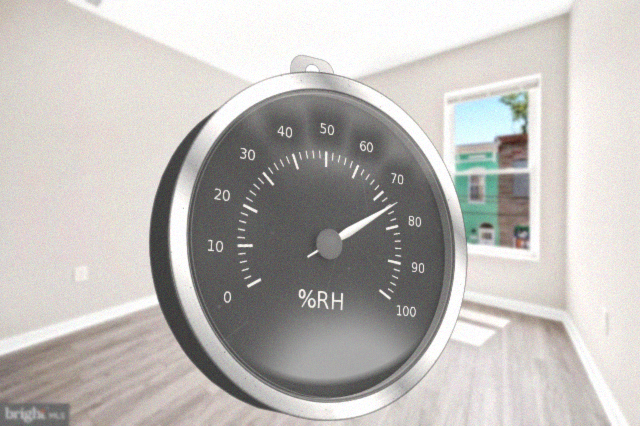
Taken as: 74 %
